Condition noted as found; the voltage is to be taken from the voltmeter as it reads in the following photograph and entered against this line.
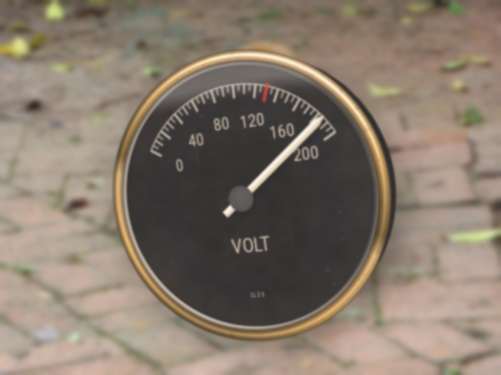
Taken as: 185 V
